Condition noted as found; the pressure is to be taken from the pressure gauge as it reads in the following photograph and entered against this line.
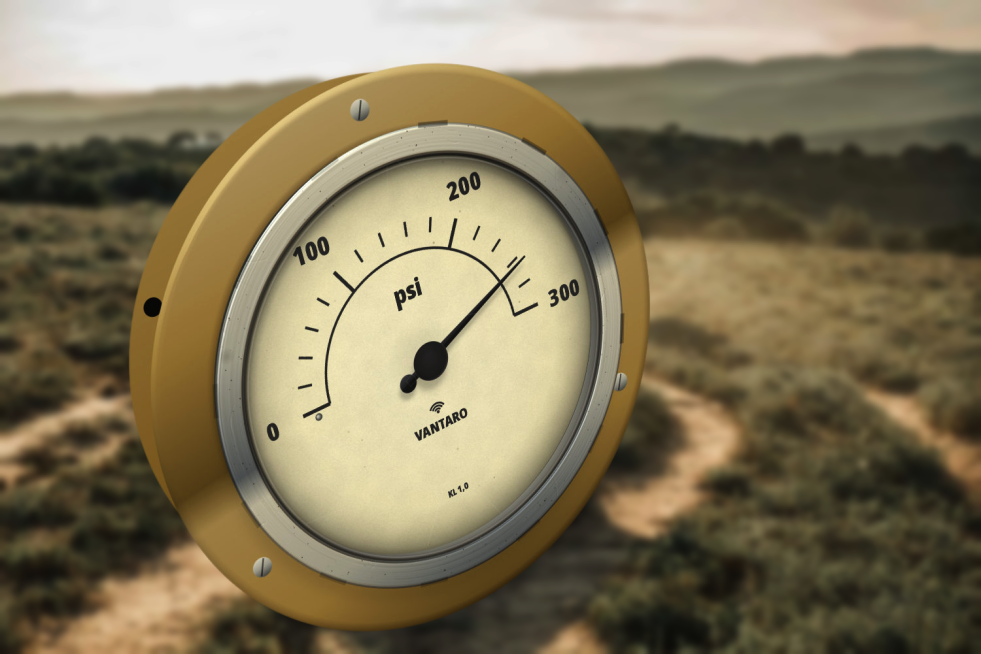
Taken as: 260 psi
